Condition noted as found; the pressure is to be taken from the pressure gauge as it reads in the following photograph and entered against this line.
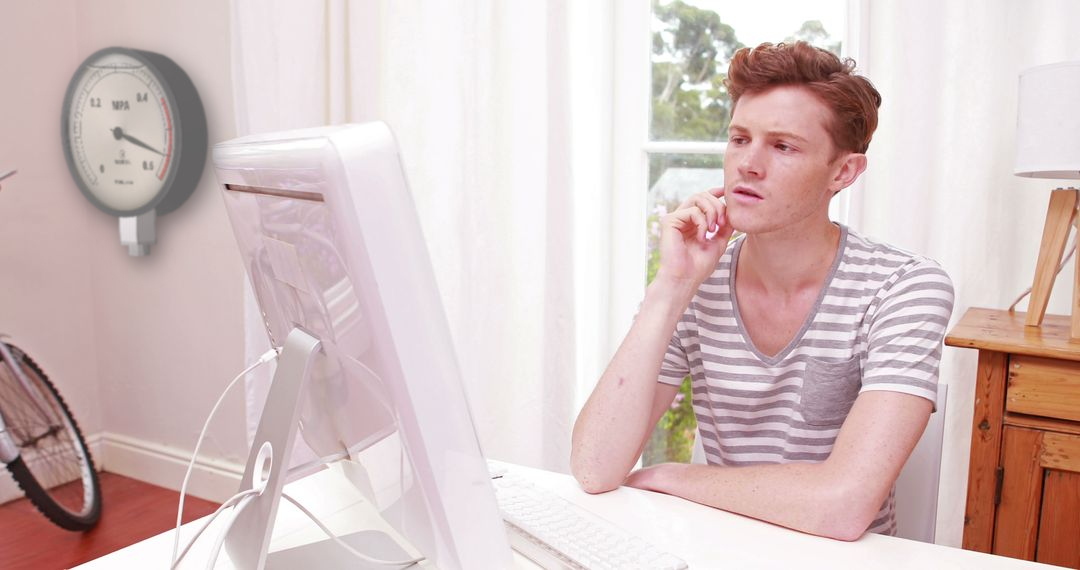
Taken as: 0.55 MPa
